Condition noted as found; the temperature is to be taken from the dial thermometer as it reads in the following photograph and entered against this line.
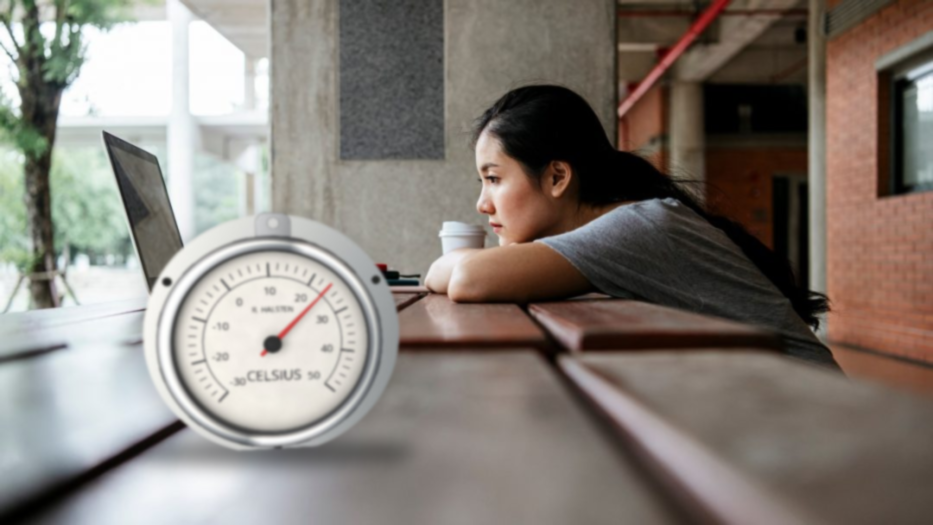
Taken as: 24 °C
